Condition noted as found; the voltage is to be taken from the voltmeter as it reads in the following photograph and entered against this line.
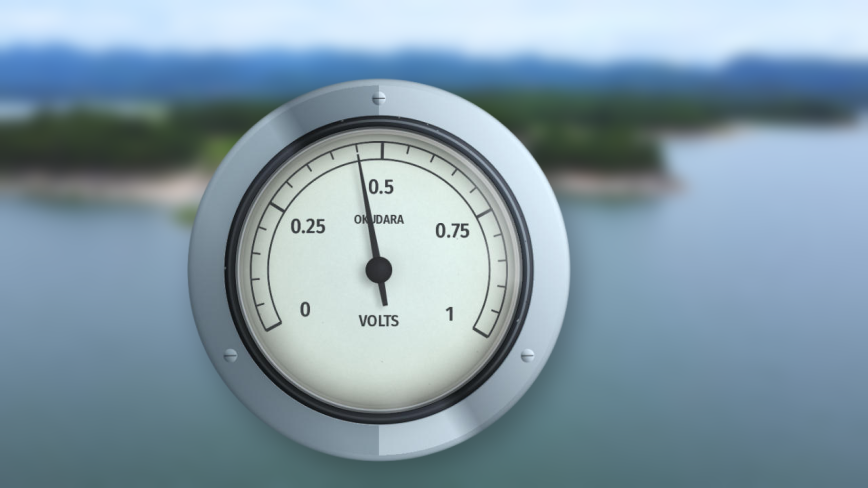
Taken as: 0.45 V
